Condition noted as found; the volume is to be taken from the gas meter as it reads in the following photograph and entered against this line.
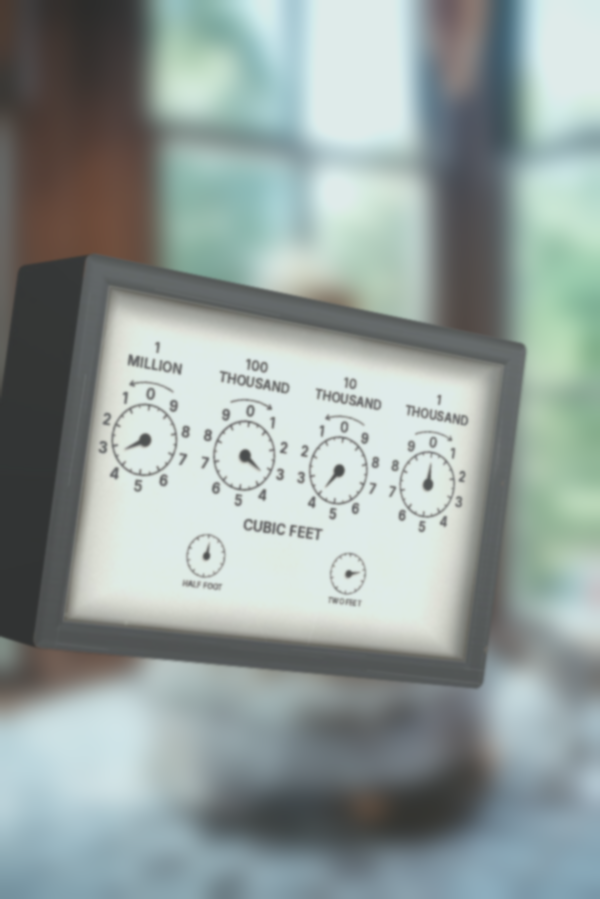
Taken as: 334000 ft³
